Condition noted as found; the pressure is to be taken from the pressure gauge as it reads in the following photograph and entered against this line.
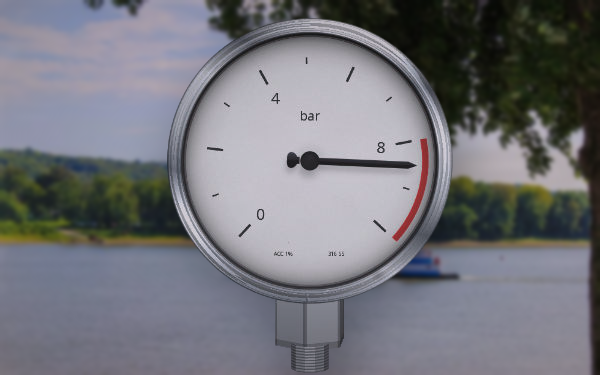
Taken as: 8.5 bar
